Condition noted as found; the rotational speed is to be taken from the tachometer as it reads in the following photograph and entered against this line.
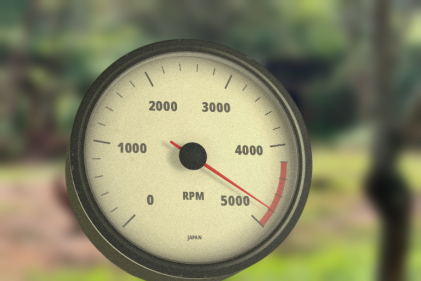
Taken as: 4800 rpm
